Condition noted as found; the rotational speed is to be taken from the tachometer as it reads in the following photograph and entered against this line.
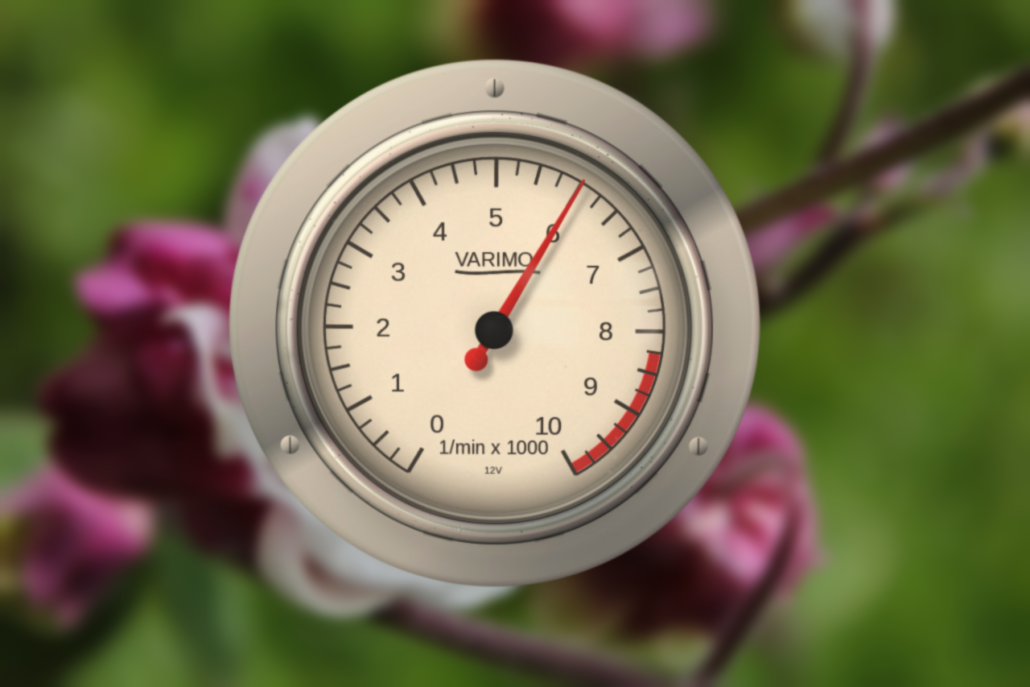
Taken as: 6000 rpm
